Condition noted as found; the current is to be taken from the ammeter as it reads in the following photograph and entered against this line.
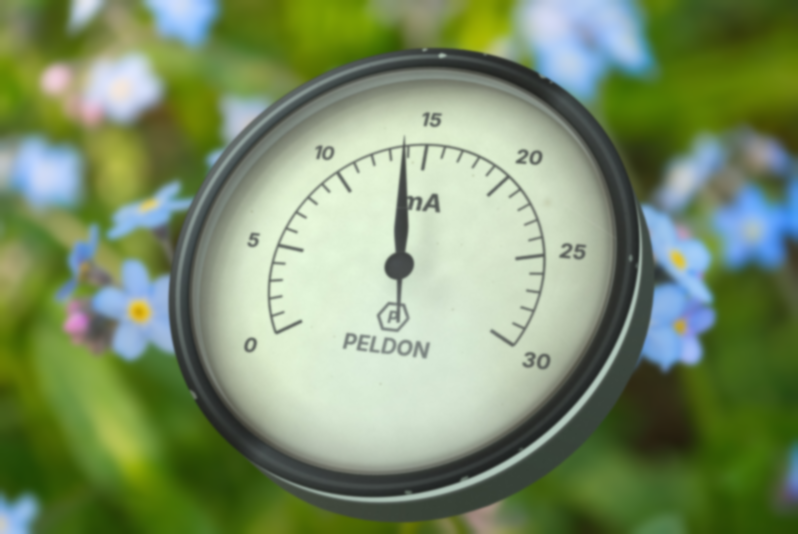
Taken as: 14 mA
